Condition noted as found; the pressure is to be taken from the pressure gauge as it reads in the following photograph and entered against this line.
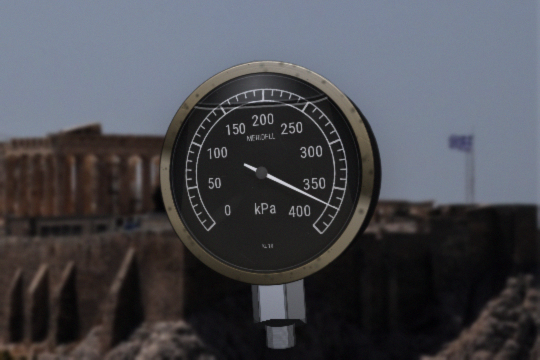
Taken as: 370 kPa
